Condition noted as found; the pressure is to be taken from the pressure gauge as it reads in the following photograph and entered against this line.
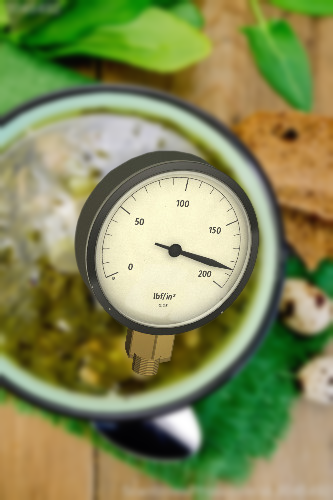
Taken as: 185 psi
